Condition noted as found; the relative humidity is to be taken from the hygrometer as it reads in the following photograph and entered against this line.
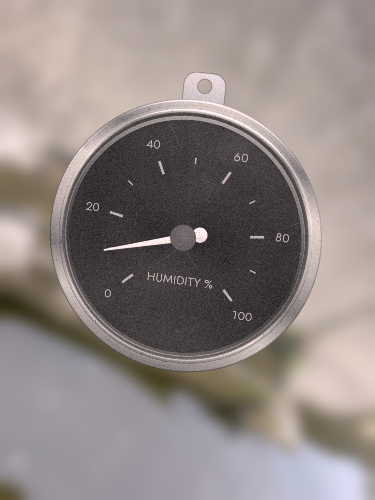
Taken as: 10 %
